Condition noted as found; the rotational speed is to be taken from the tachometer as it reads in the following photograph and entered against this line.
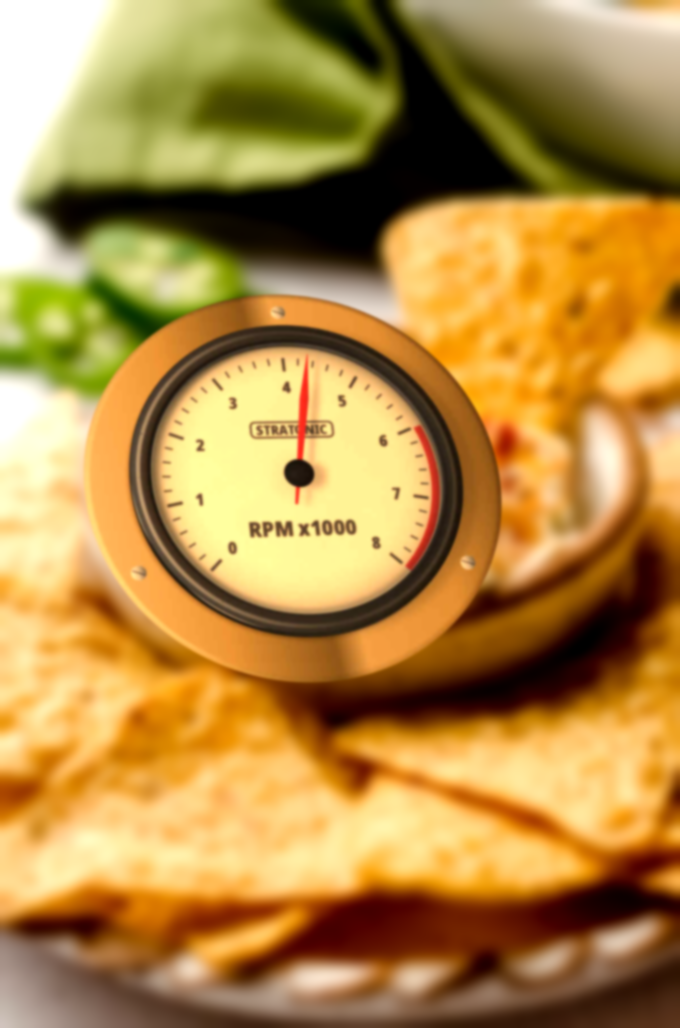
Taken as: 4300 rpm
